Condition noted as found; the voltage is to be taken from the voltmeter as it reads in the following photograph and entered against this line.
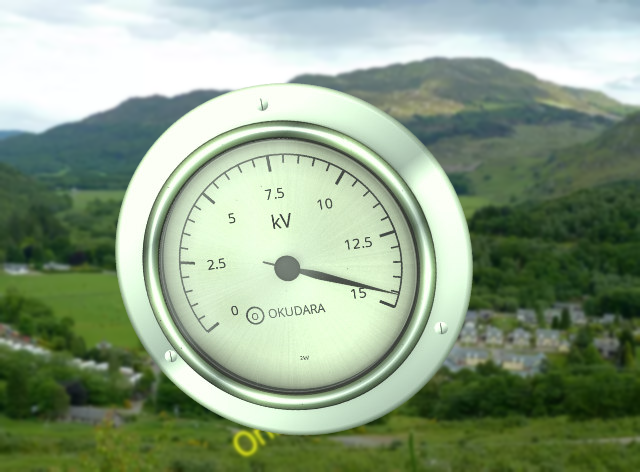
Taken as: 14.5 kV
